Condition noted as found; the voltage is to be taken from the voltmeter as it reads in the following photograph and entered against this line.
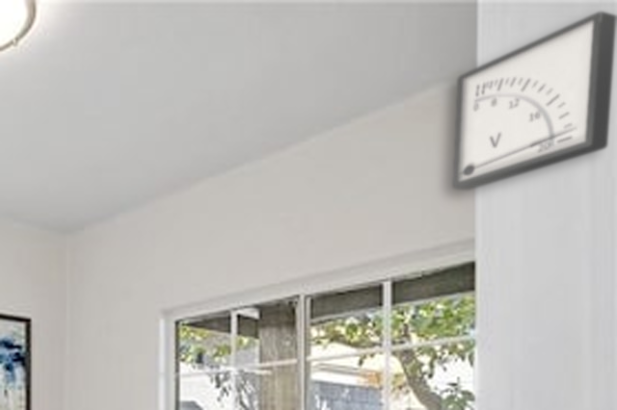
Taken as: 19.5 V
